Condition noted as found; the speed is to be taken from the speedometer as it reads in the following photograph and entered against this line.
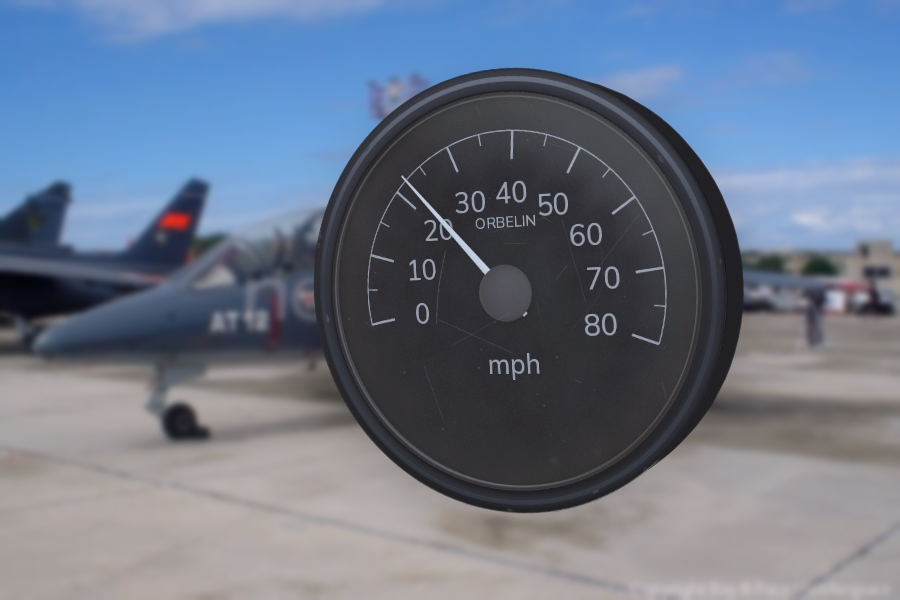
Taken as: 22.5 mph
